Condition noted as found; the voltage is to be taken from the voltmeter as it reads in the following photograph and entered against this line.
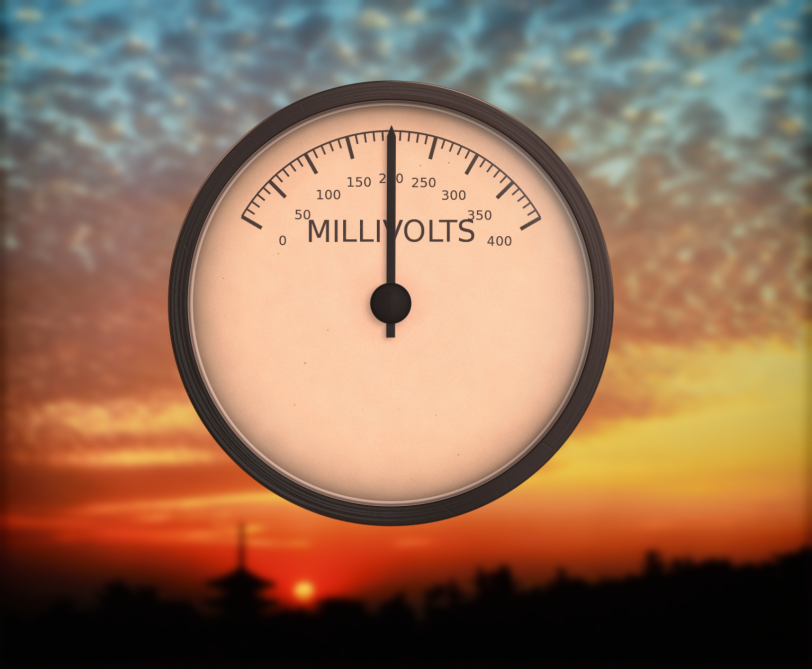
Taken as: 200 mV
